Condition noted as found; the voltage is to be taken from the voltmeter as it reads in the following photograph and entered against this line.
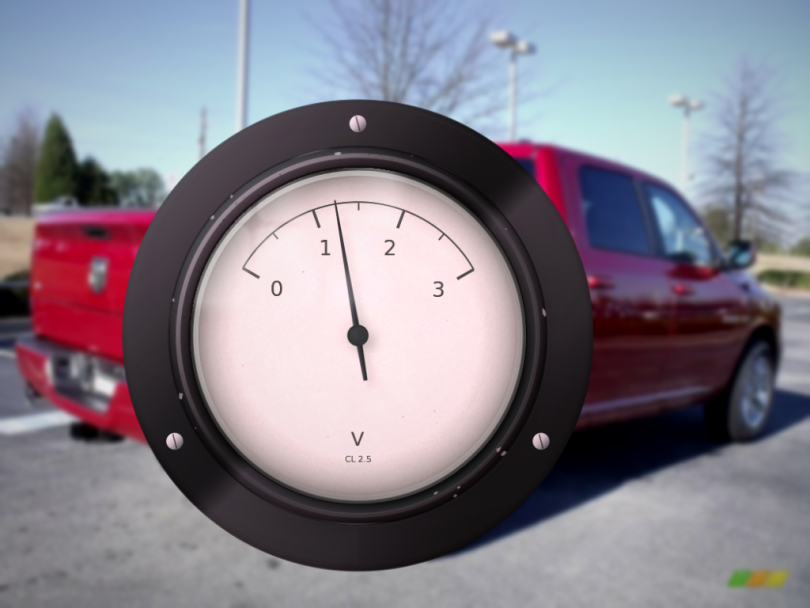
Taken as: 1.25 V
